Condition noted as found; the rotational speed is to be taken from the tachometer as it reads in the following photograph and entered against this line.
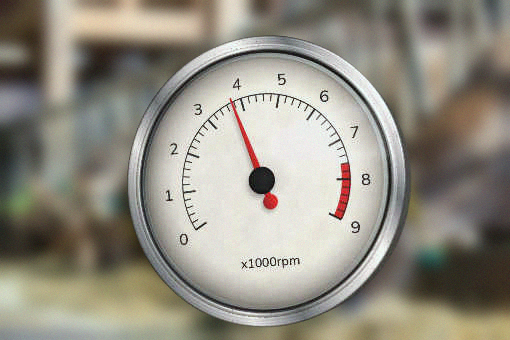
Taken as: 3800 rpm
